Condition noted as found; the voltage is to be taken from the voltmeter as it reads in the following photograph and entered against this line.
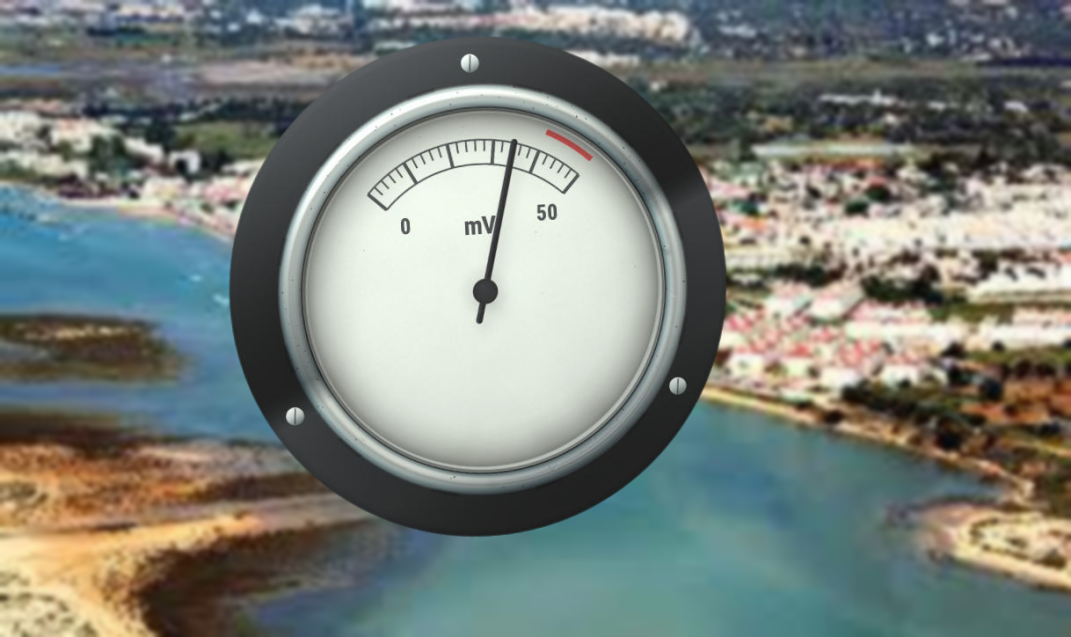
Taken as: 34 mV
